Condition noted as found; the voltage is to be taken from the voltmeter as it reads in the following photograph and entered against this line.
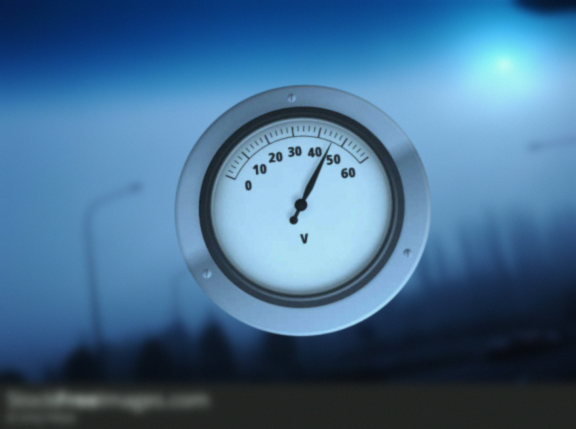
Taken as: 46 V
